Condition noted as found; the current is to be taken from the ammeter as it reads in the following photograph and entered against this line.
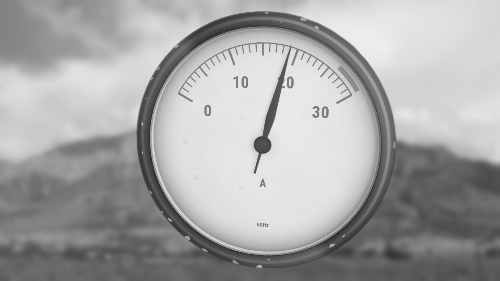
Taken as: 19 A
